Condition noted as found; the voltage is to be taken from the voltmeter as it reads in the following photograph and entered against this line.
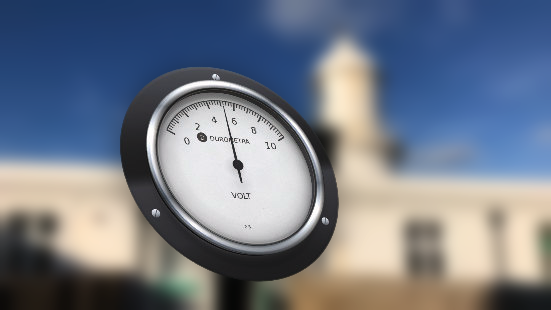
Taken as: 5 V
